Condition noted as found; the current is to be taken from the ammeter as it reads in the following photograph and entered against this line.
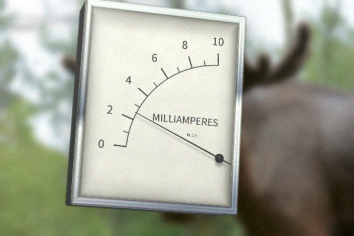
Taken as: 2.5 mA
